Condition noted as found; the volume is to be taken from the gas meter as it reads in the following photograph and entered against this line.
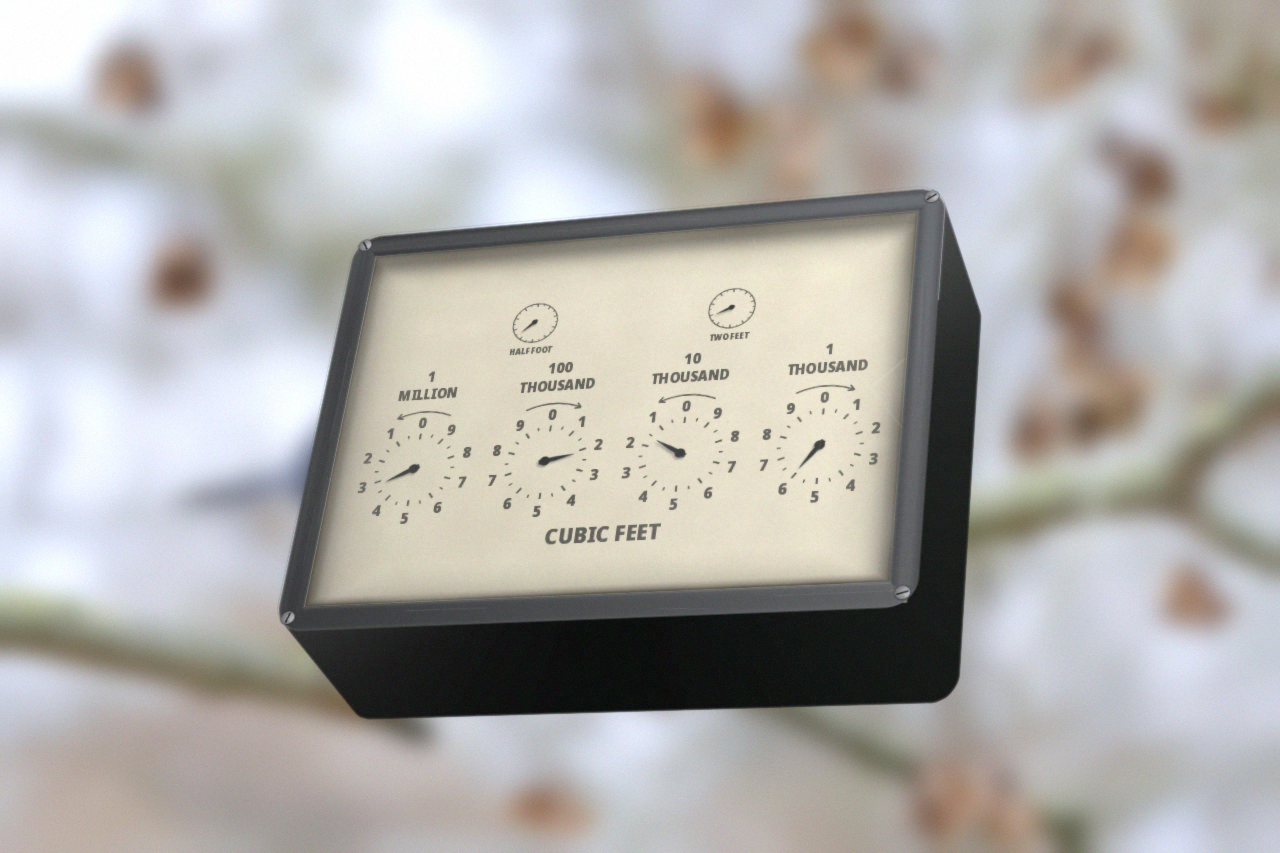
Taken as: 321600 ft³
